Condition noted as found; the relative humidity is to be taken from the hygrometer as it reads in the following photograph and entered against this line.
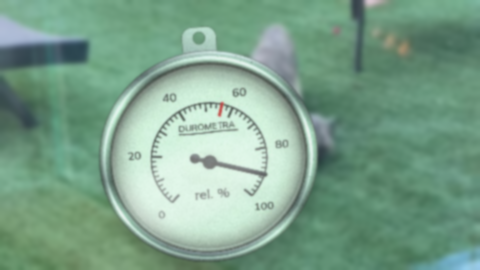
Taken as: 90 %
